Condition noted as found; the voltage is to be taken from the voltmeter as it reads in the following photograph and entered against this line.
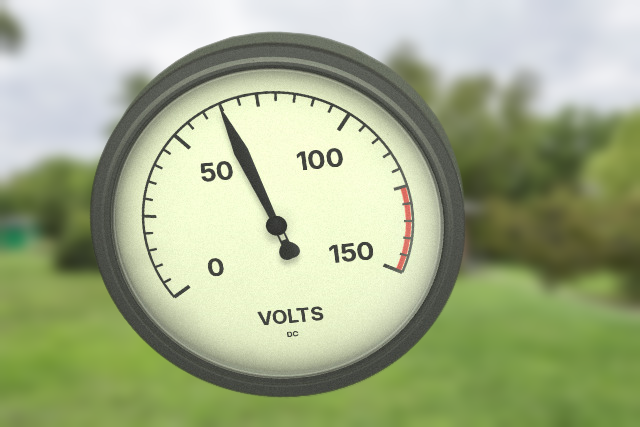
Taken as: 65 V
